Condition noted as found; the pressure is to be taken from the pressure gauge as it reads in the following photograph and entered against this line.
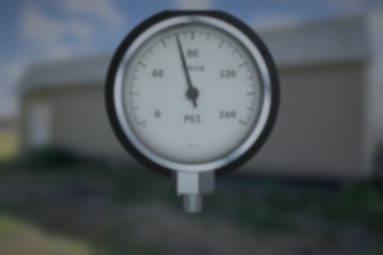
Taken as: 70 psi
